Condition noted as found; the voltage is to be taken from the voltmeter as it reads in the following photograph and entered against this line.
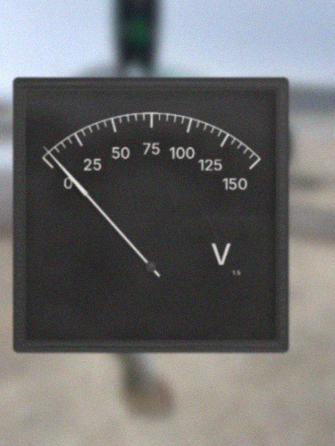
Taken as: 5 V
